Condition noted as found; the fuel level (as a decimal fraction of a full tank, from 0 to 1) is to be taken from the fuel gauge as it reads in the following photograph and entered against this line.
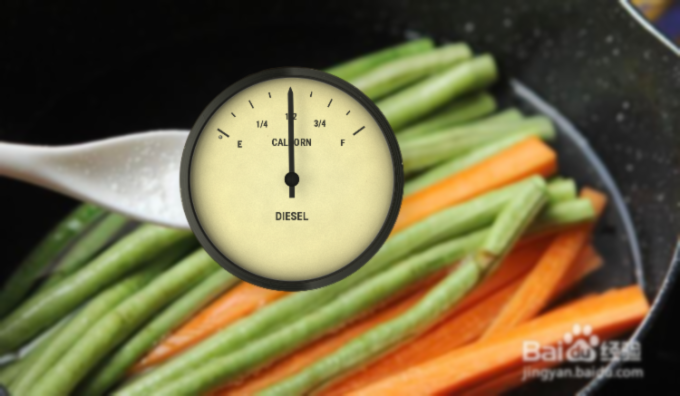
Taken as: 0.5
